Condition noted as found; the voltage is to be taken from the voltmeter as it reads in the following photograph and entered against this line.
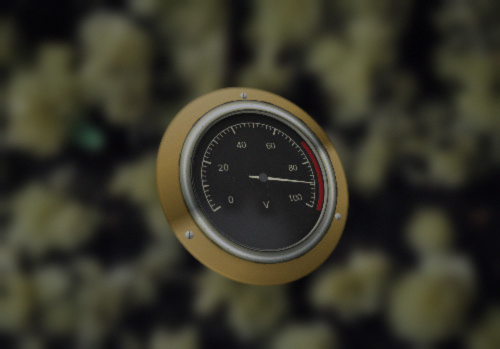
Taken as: 90 V
